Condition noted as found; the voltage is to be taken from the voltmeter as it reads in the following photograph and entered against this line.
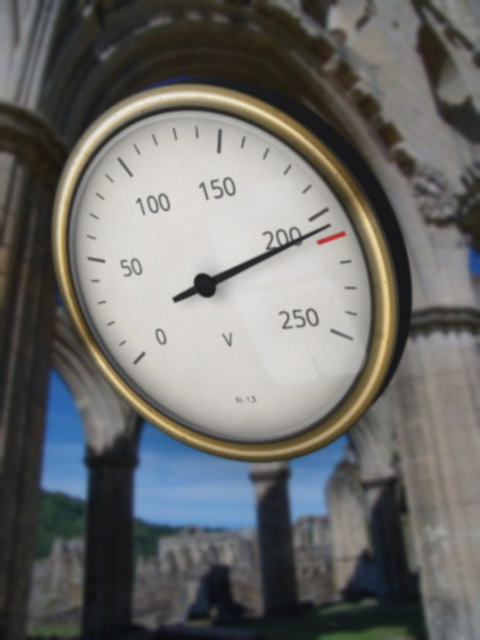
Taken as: 205 V
